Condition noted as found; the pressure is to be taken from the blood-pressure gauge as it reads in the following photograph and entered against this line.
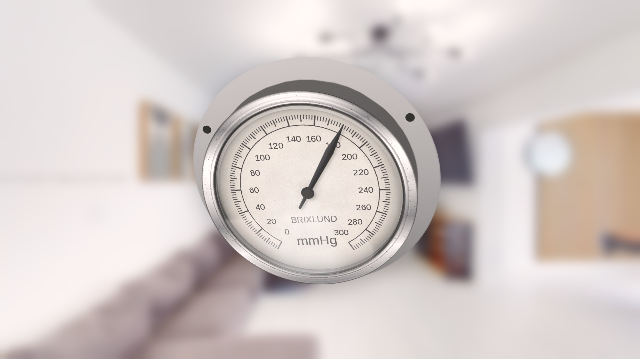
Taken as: 180 mmHg
